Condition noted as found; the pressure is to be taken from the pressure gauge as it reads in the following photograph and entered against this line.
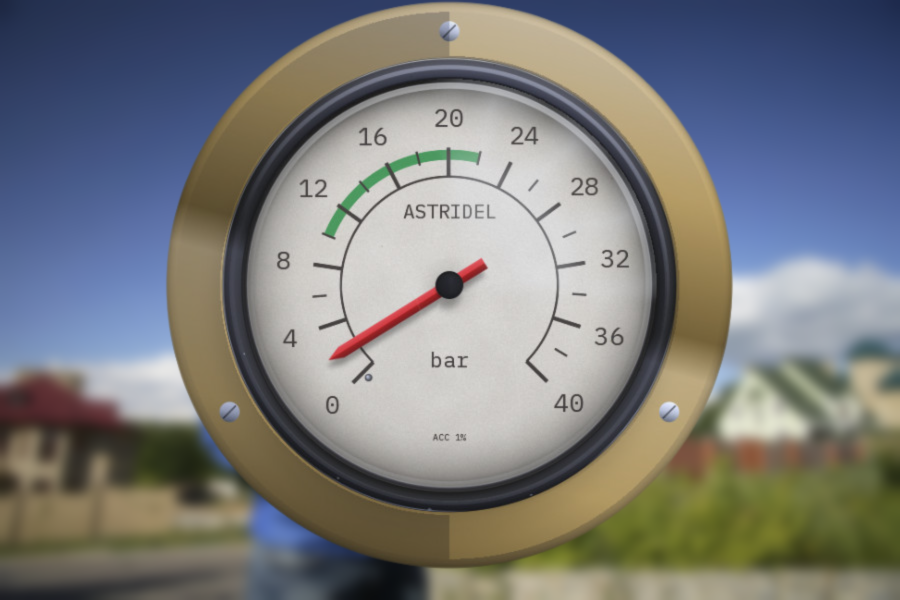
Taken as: 2 bar
